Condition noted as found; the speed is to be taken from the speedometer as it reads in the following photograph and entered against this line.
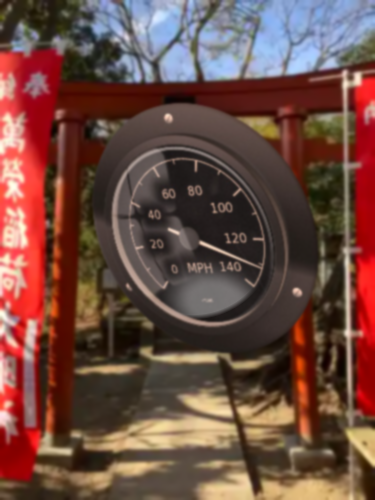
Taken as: 130 mph
